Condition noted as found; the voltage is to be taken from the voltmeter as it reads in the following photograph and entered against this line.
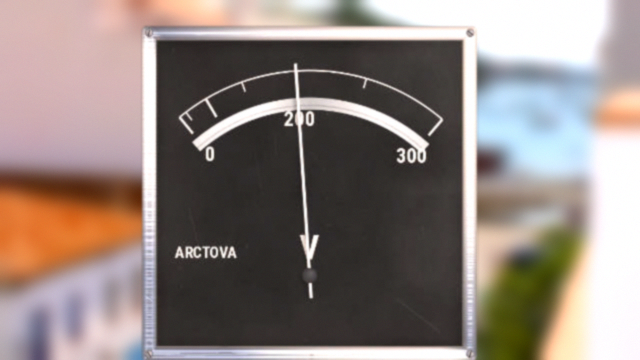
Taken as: 200 V
